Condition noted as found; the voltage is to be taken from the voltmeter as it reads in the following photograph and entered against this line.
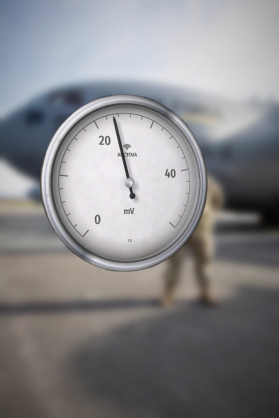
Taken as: 23 mV
